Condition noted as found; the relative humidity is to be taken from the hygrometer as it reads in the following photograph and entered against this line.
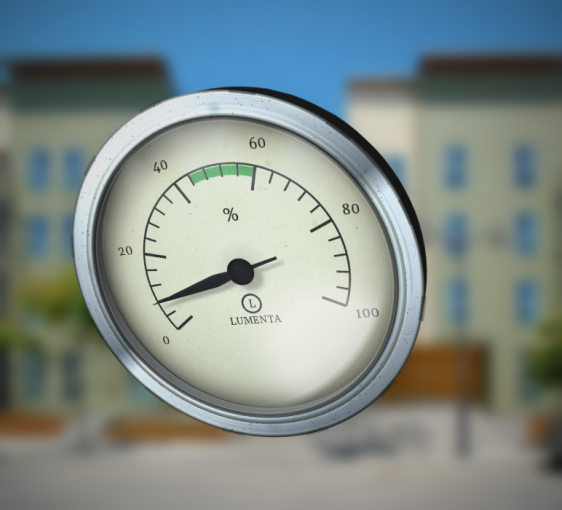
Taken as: 8 %
